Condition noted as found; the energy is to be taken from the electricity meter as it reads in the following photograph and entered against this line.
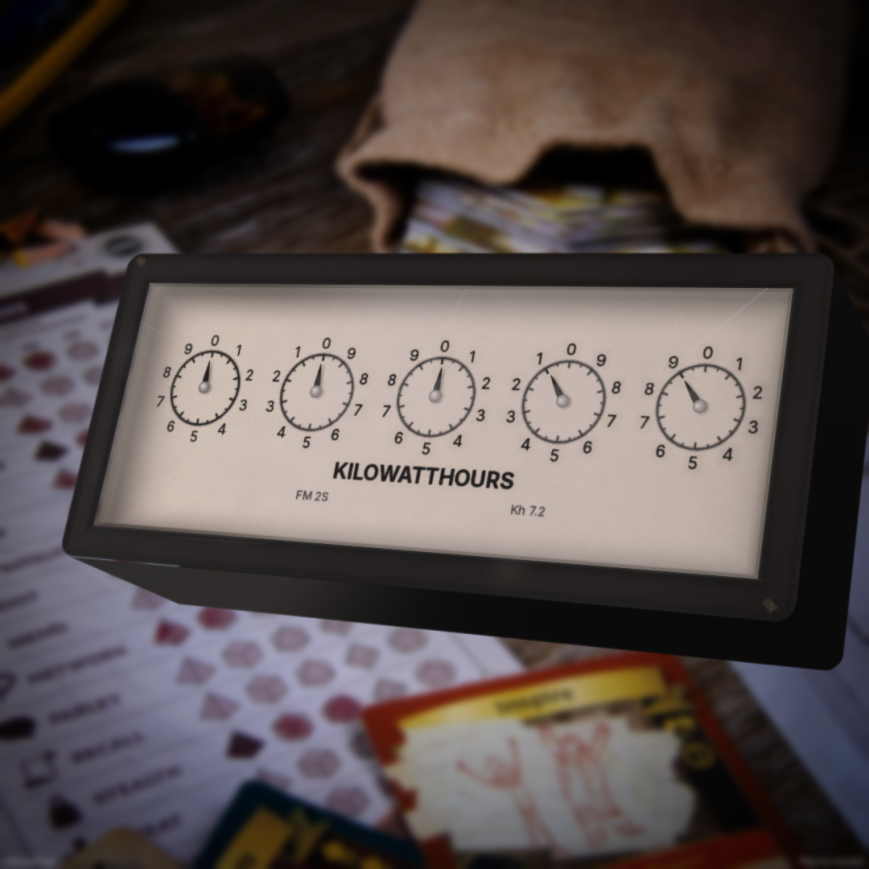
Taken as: 9 kWh
